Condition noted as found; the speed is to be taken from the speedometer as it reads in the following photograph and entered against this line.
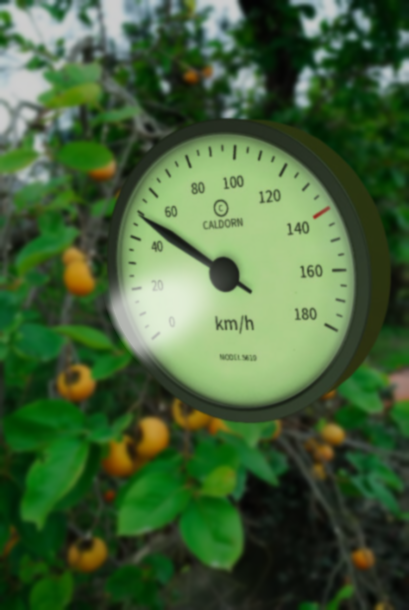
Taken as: 50 km/h
